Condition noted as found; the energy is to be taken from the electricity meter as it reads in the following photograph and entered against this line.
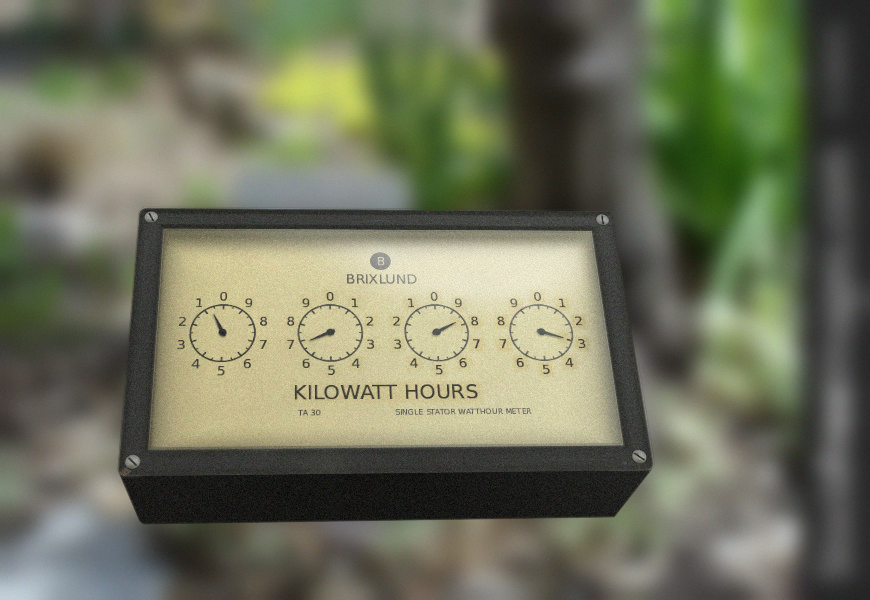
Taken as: 683 kWh
